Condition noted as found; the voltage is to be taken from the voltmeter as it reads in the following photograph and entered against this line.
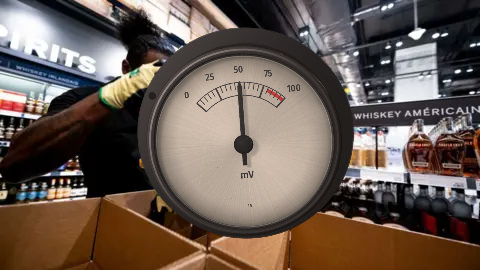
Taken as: 50 mV
